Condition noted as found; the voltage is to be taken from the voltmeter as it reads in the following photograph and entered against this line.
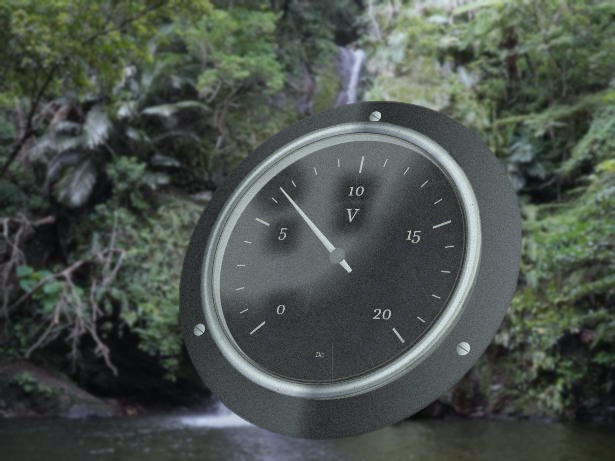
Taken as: 6.5 V
